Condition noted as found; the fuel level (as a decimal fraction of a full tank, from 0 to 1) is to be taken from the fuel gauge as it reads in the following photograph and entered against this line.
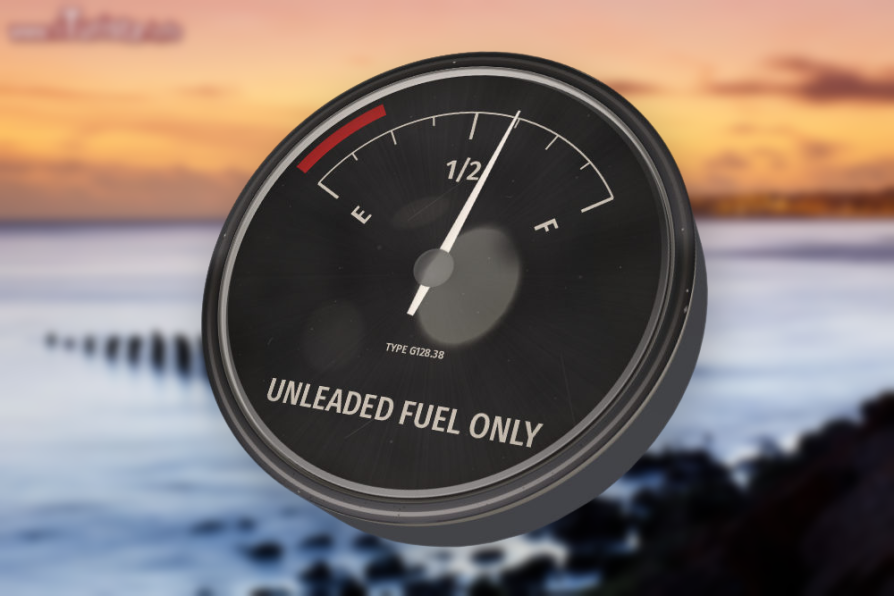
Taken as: 0.625
